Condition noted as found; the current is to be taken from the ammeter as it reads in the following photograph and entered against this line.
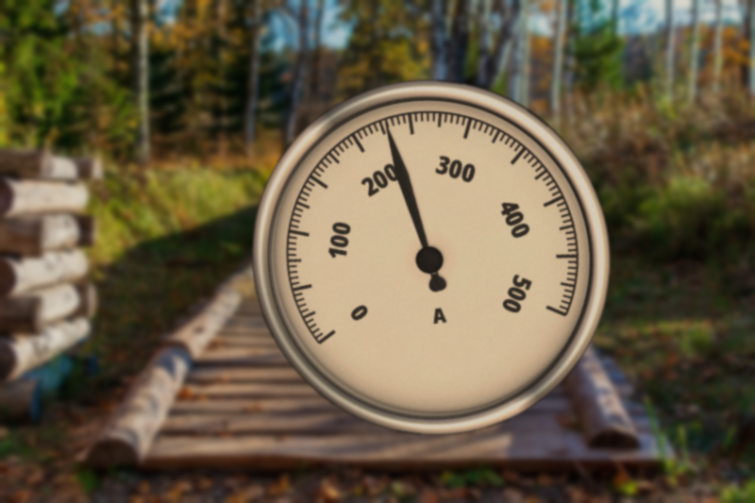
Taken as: 230 A
